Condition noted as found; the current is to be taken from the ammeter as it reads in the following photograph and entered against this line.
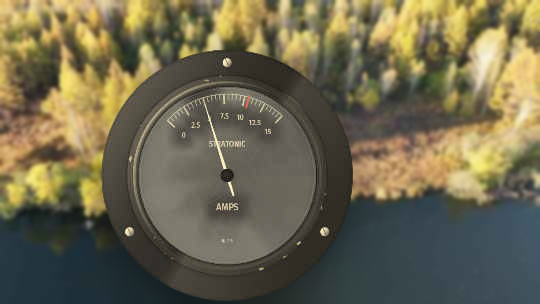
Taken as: 5 A
